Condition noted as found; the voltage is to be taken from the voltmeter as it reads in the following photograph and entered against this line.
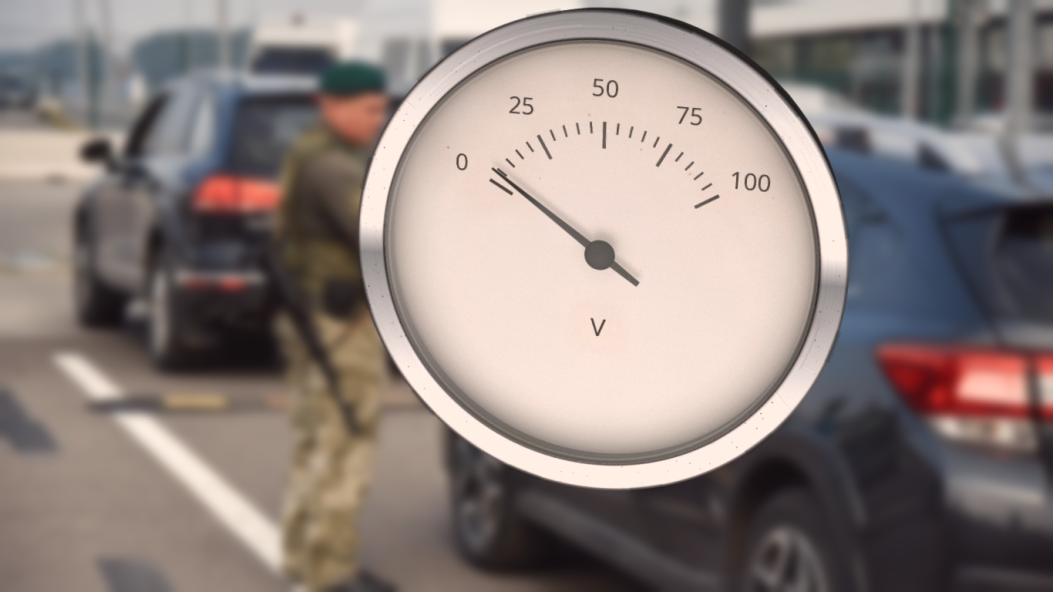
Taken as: 5 V
